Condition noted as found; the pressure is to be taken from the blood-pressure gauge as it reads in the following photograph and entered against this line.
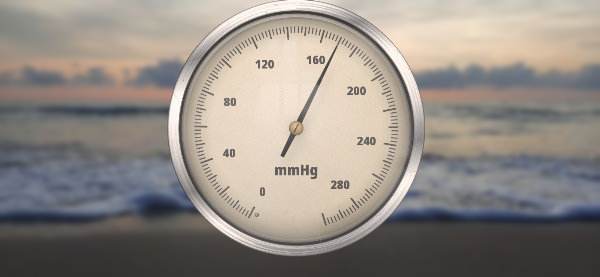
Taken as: 170 mmHg
